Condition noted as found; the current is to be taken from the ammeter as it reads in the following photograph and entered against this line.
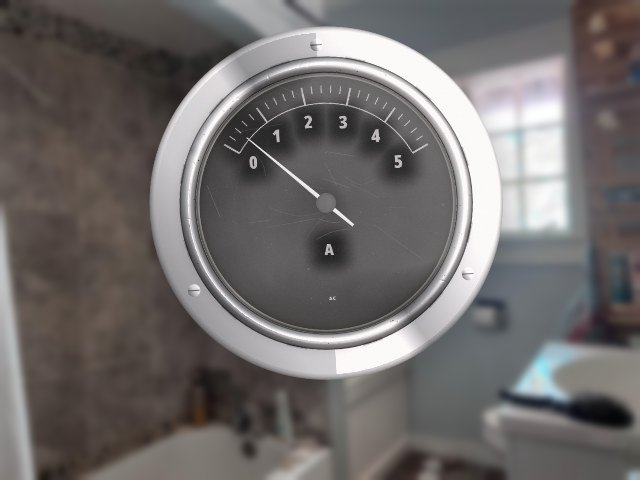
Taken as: 0.4 A
